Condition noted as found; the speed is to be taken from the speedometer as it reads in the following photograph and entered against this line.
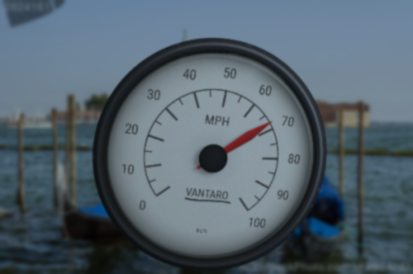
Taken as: 67.5 mph
